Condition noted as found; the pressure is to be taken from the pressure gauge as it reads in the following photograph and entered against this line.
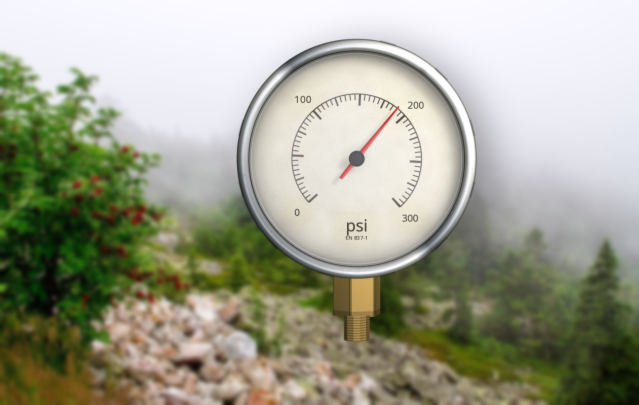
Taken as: 190 psi
